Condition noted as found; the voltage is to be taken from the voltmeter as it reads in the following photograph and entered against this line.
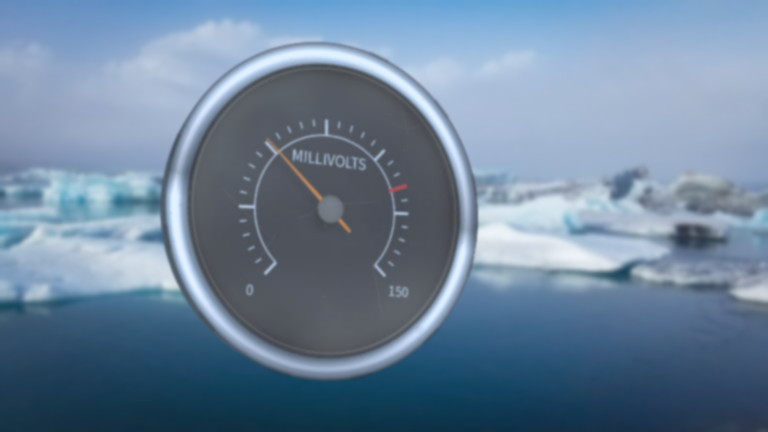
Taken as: 50 mV
